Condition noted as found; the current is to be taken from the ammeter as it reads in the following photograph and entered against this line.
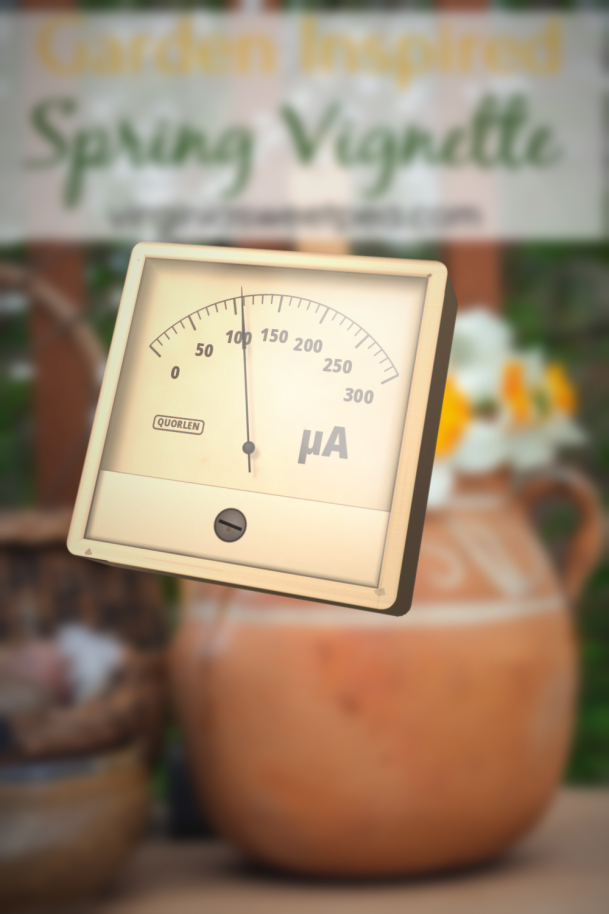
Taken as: 110 µA
